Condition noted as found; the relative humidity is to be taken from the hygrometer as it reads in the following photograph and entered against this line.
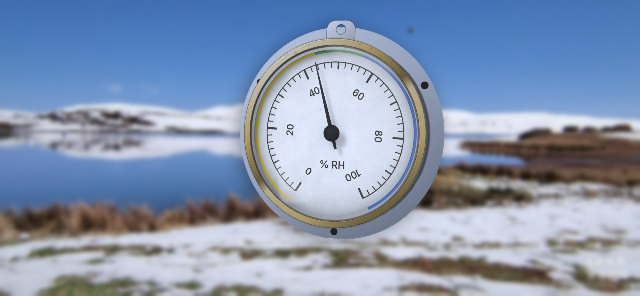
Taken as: 44 %
